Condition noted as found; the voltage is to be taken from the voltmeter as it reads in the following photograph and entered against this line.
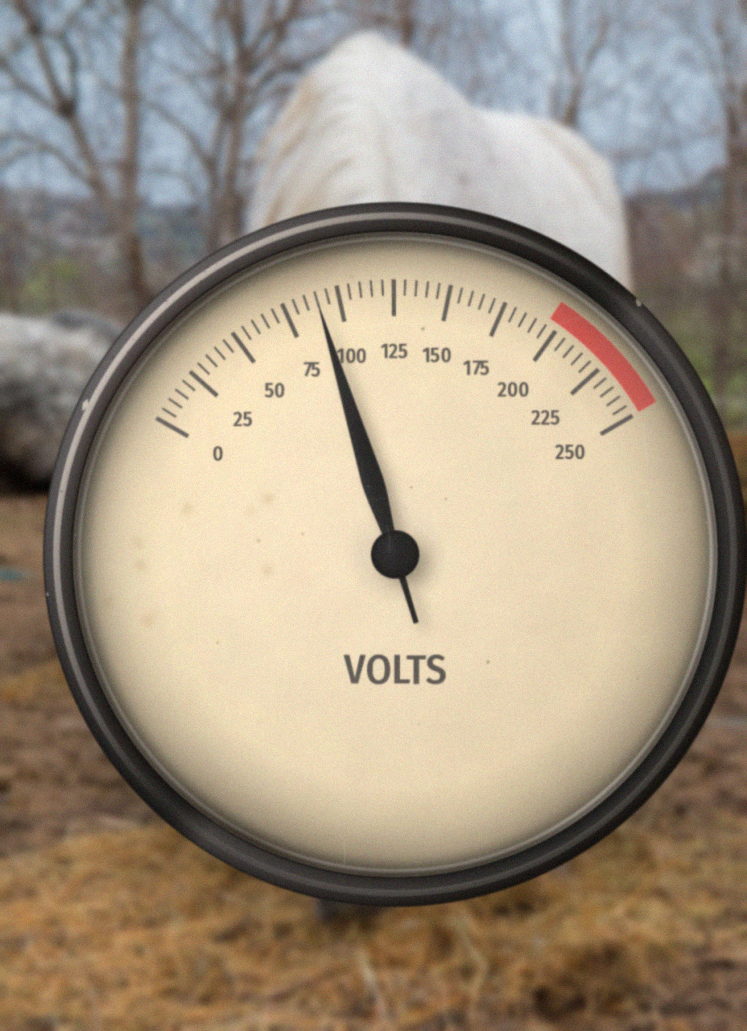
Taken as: 90 V
